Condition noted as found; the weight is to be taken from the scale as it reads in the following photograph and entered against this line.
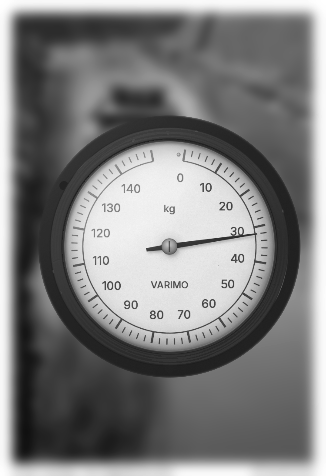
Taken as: 32 kg
